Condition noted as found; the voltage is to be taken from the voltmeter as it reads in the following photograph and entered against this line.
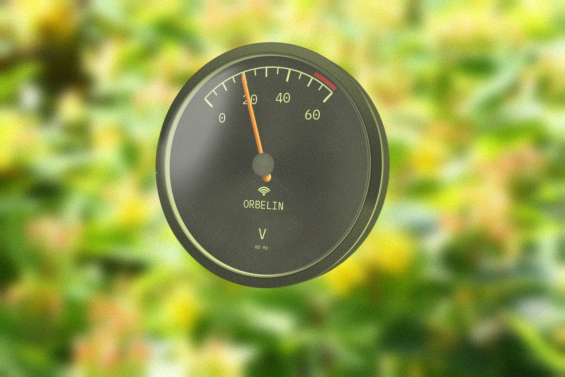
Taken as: 20 V
